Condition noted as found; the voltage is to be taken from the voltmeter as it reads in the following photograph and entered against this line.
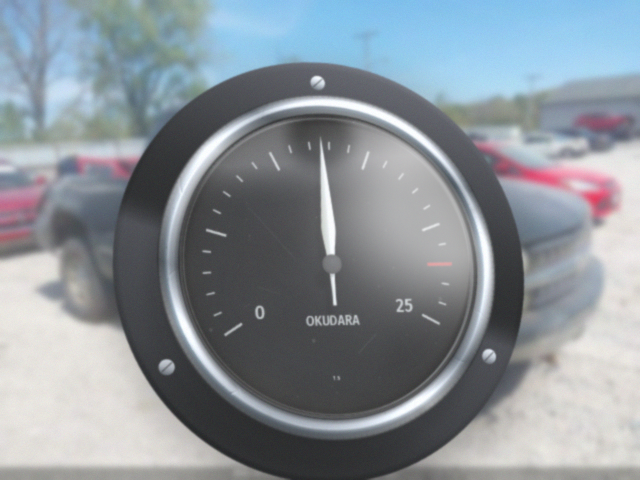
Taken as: 12.5 V
